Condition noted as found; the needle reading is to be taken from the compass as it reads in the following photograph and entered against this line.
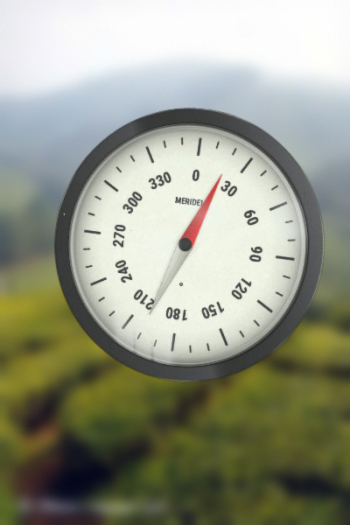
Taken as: 20 °
